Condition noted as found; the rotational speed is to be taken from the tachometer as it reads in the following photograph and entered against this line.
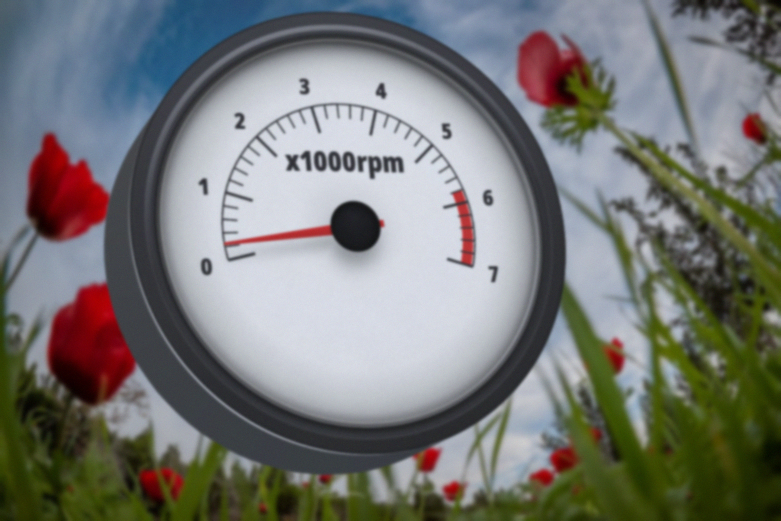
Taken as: 200 rpm
